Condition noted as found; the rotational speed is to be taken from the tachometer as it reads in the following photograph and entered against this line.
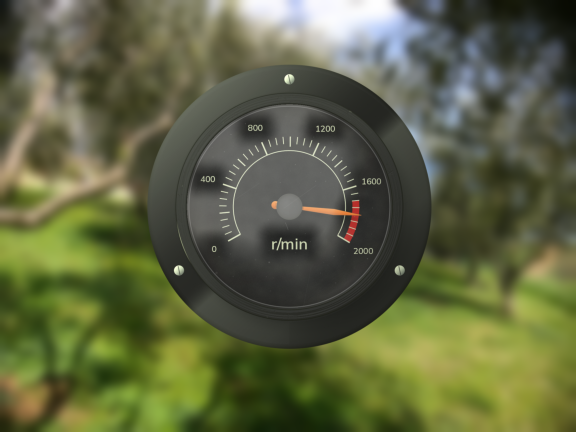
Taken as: 1800 rpm
